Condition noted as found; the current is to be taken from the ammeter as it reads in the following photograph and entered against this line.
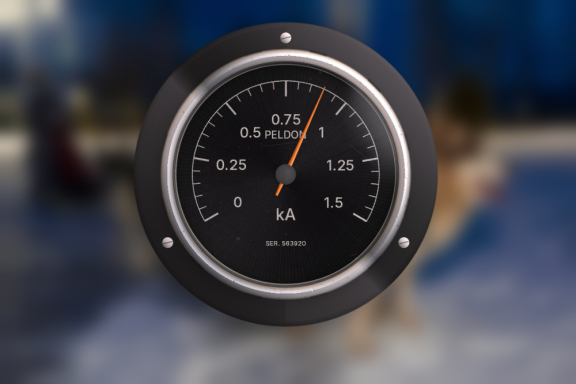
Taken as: 0.9 kA
